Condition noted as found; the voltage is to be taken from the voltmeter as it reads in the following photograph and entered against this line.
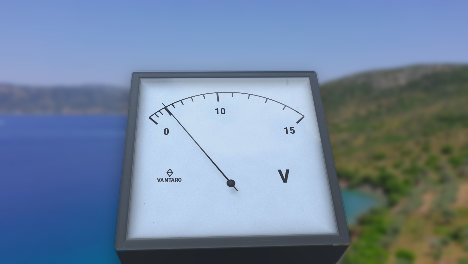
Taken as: 5 V
